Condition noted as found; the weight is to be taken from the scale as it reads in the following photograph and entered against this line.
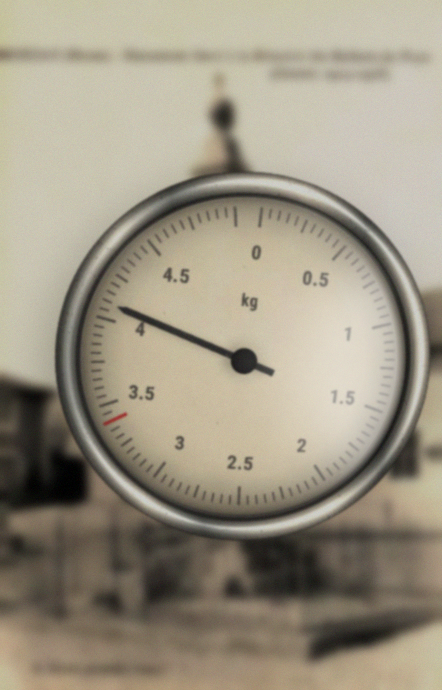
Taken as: 4.1 kg
